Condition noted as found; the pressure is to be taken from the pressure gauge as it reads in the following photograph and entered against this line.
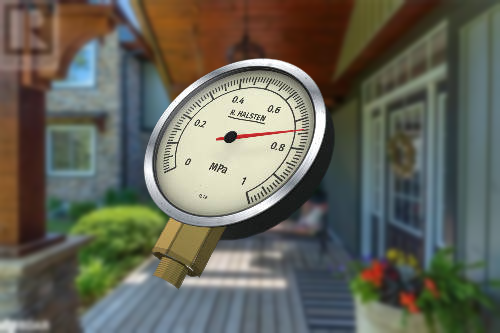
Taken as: 0.75 MPa
